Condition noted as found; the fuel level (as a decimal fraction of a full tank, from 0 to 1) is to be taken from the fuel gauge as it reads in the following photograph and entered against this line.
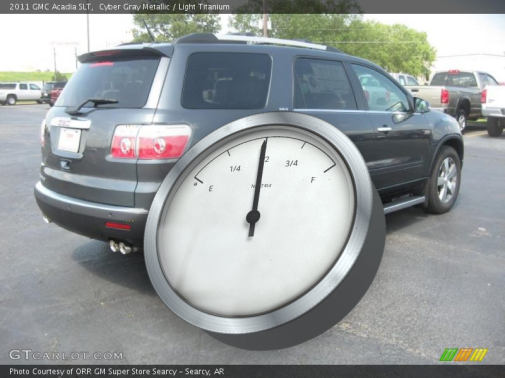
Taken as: 0.5
